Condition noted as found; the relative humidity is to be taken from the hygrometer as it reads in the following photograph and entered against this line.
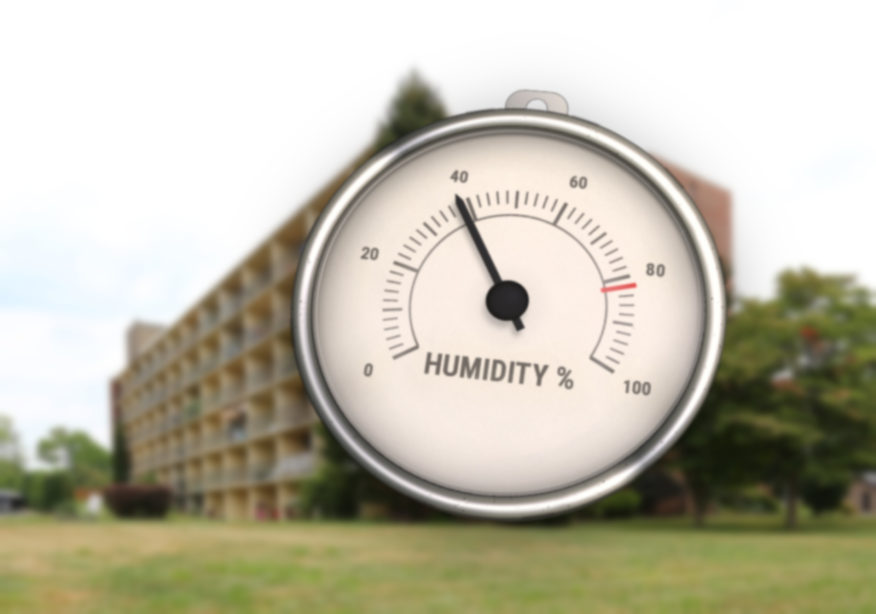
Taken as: 38 %
